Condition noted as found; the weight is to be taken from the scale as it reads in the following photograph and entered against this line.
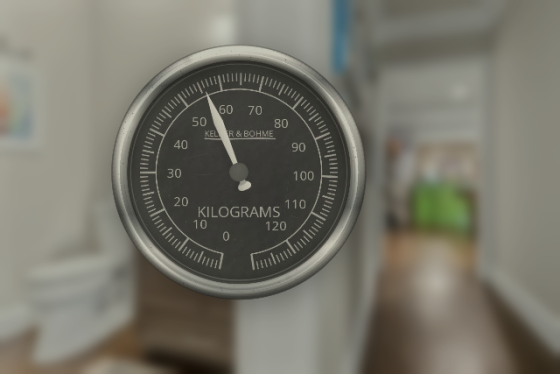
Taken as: 56 kg
